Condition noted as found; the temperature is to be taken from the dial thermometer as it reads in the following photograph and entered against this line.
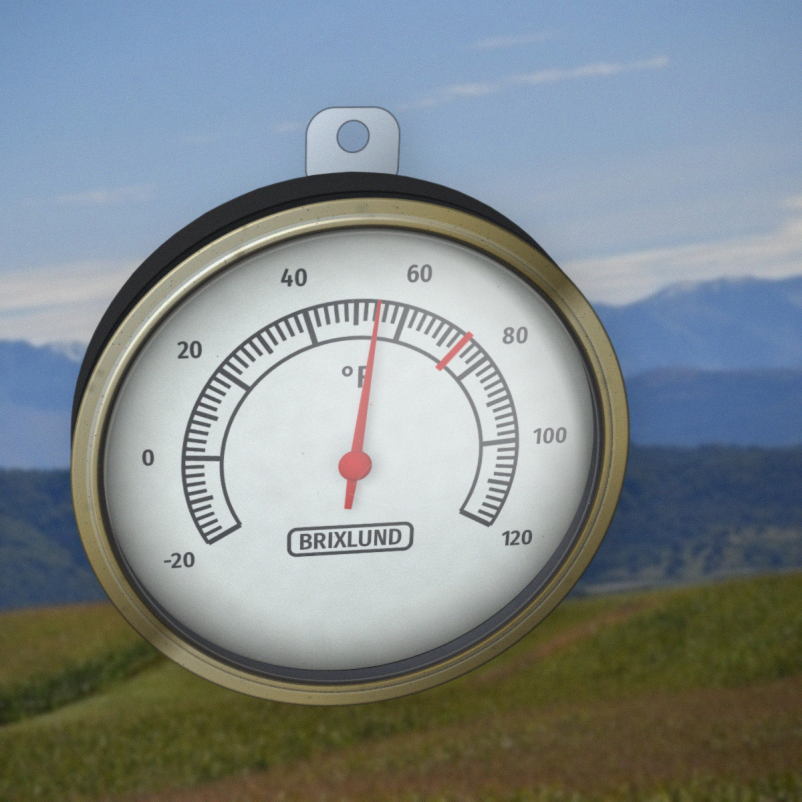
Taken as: 54 °F
